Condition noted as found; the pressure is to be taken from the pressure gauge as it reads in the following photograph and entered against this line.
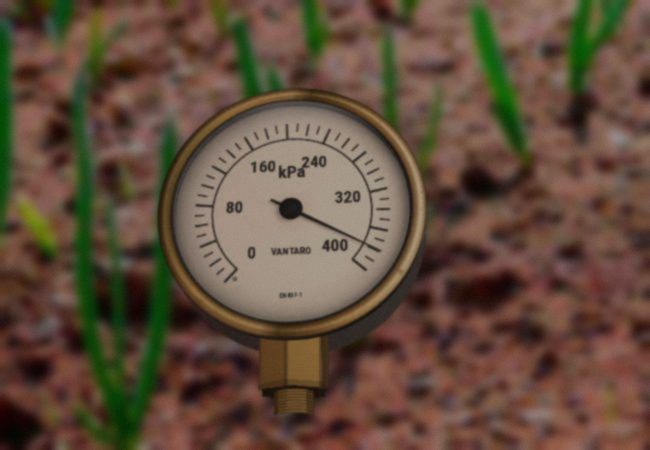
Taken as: 380 kPa
